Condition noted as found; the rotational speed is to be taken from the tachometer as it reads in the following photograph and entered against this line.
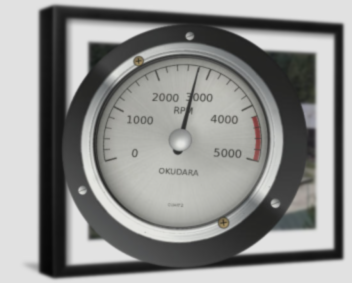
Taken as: 2800 rpm
